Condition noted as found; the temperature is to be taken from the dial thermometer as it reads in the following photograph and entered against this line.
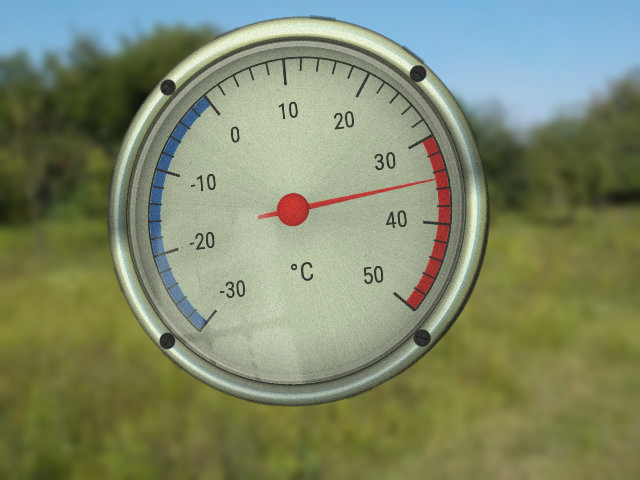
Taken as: 35 °C
